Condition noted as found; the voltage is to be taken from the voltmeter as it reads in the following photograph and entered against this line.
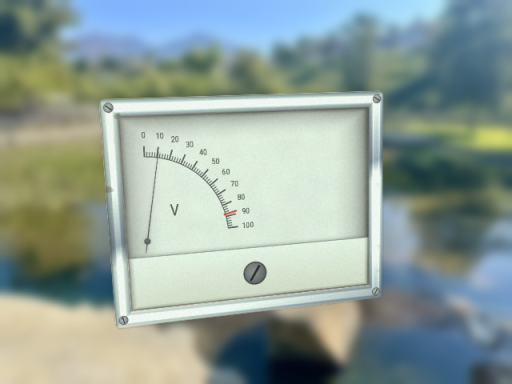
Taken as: 10 V
